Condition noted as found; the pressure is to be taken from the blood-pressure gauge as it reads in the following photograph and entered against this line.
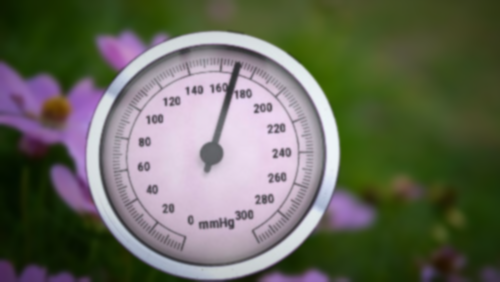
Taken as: 170 mmHg
